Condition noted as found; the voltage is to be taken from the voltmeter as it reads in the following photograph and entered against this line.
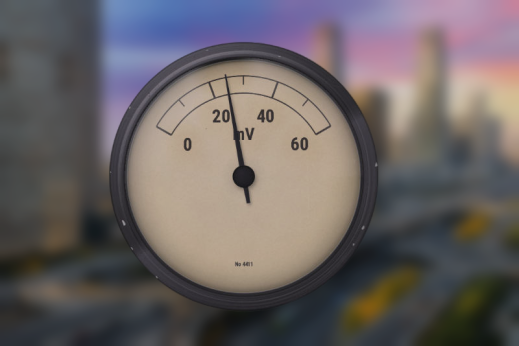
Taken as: 25 mV
